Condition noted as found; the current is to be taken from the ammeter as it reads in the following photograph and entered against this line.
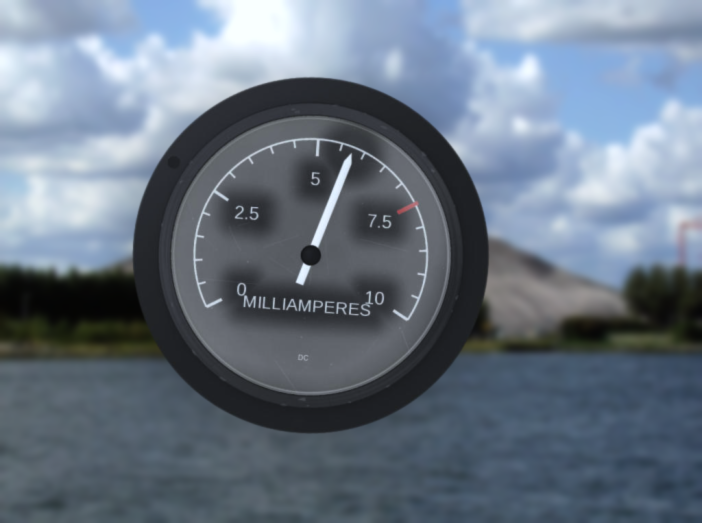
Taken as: 5.75 mA
